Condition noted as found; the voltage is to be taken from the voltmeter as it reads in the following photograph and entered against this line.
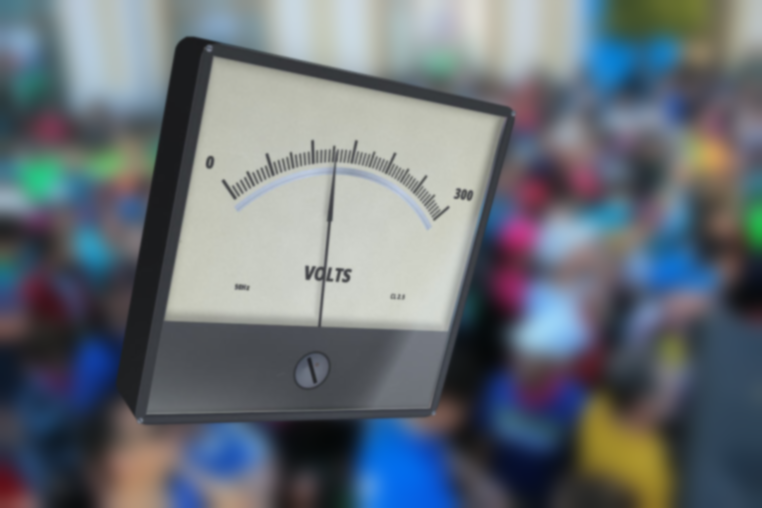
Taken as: 125 V
